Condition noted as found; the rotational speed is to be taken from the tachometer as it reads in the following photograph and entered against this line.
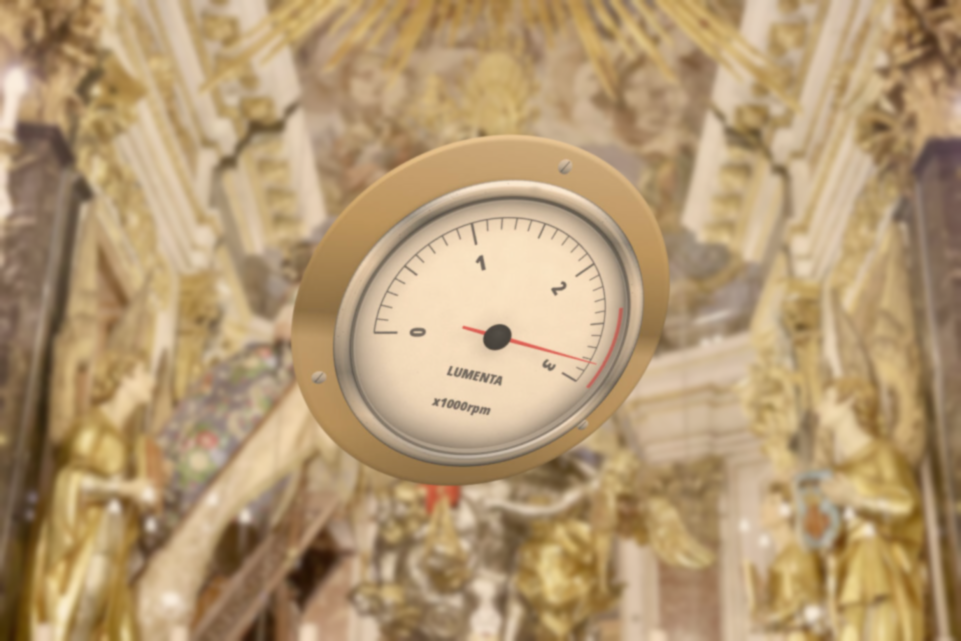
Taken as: 2800 rpm
